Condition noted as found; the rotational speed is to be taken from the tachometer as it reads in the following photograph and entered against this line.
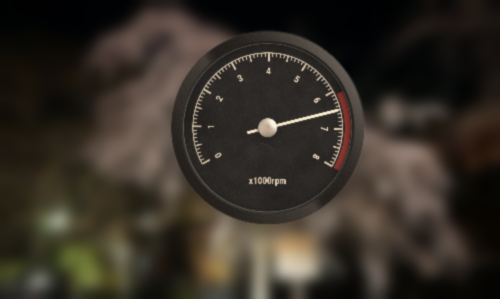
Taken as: 6500 rpm
